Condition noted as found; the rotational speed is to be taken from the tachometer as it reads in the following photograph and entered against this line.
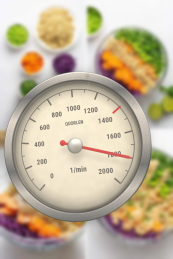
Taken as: 1800 rpm
